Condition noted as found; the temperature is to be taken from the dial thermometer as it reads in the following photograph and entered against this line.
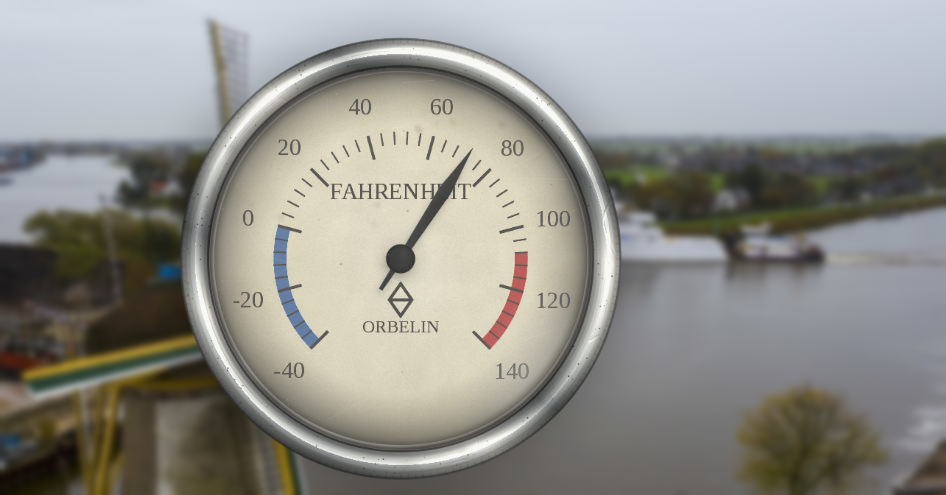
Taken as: 72 °F
